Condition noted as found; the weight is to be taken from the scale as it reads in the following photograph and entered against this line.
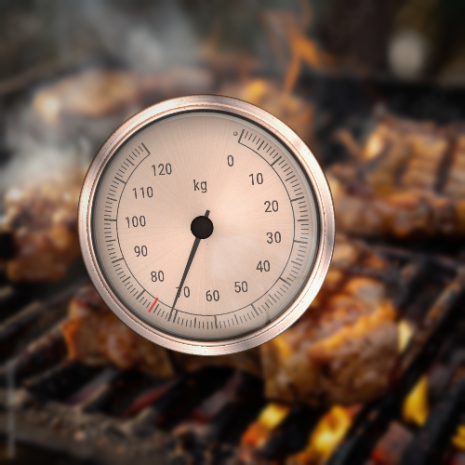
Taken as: 71 kg
